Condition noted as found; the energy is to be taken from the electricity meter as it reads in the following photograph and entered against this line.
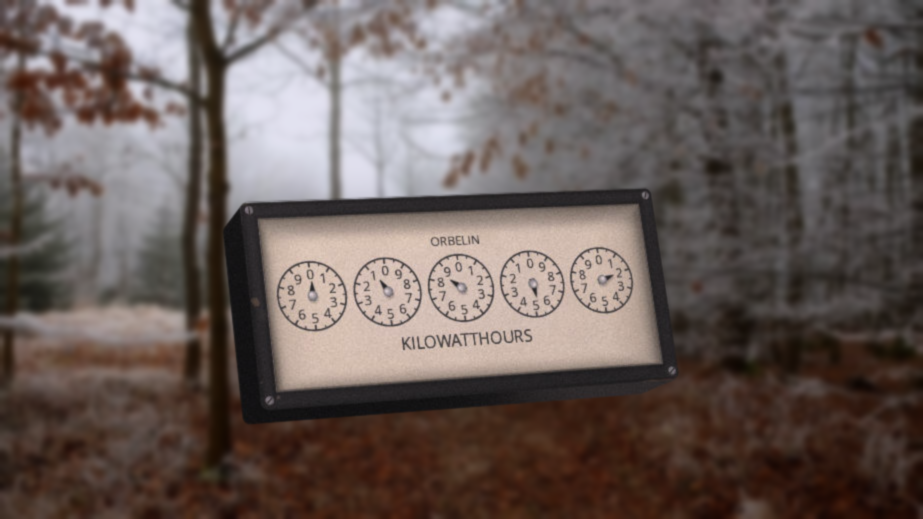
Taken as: 852 kWh
